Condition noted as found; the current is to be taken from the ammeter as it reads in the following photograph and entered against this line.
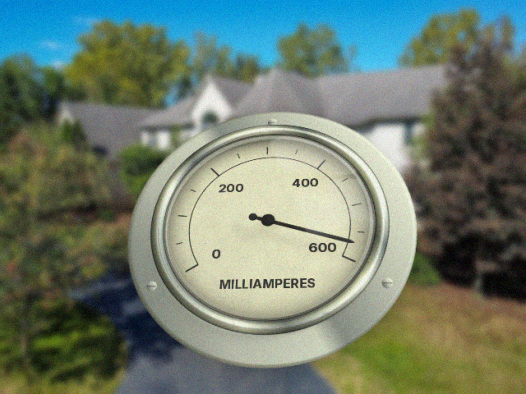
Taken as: 575 mA
